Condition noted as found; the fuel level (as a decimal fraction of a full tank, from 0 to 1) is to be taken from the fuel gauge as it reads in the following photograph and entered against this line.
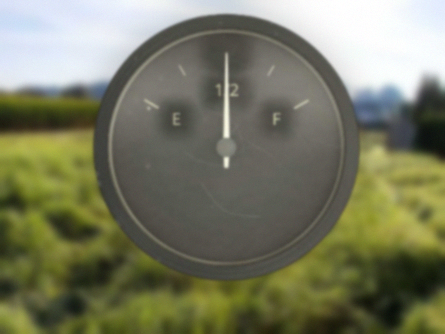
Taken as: 0.5
